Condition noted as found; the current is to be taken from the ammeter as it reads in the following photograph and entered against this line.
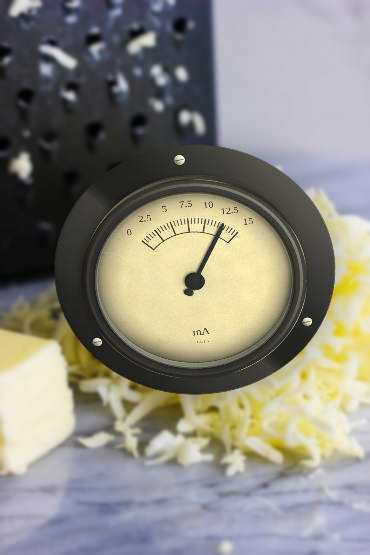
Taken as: 12.5 mA
